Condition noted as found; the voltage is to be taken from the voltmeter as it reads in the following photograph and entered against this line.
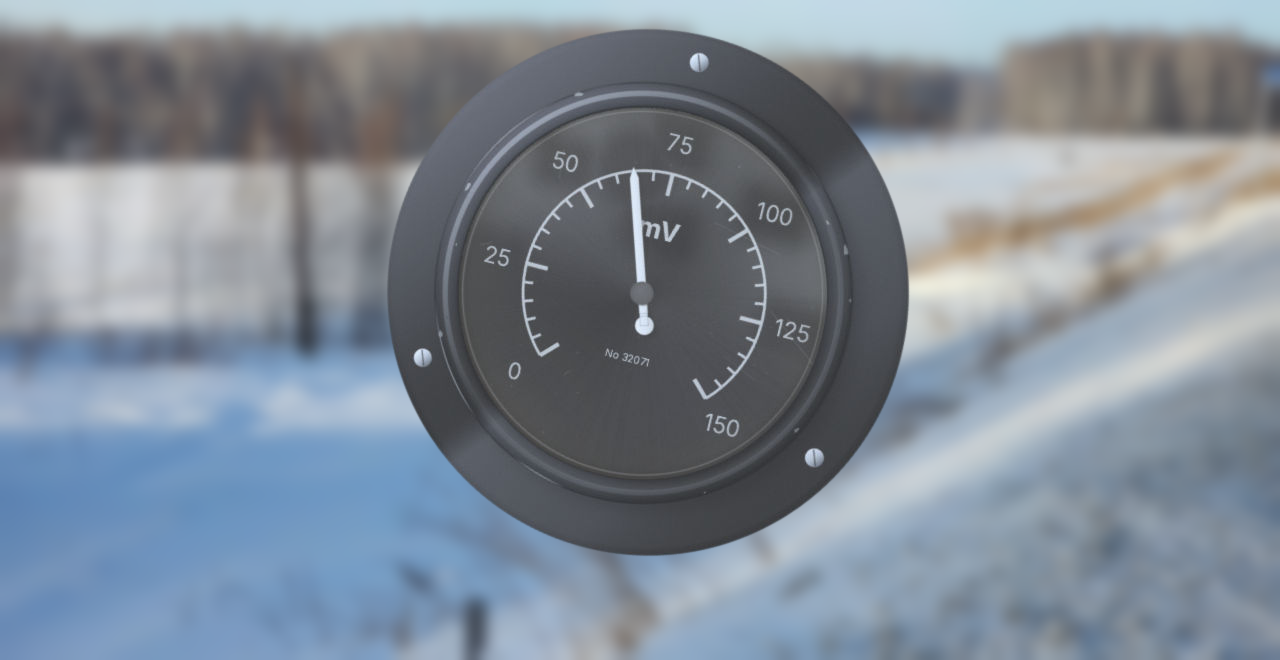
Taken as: 65 mV
